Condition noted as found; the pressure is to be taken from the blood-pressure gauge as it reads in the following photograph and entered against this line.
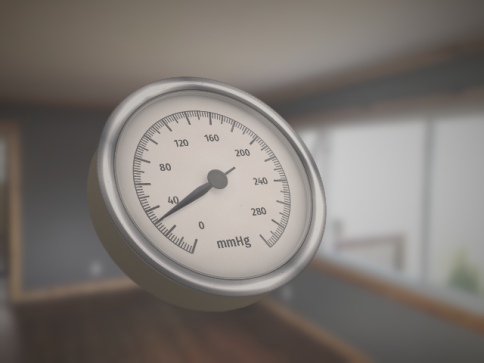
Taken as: 30 mmHg
